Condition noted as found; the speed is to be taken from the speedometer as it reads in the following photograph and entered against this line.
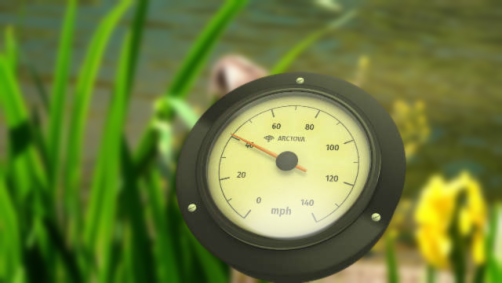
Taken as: 40 mph
